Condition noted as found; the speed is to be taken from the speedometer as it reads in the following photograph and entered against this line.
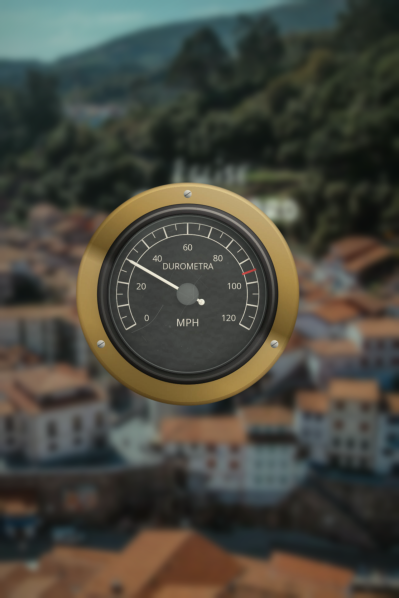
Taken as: 30 mph
